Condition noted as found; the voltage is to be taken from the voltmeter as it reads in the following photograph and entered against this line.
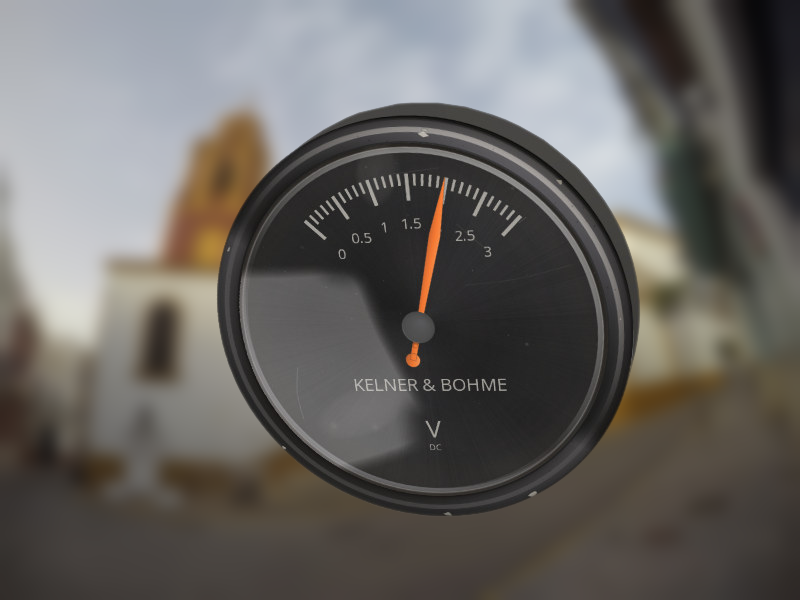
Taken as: 2 V
